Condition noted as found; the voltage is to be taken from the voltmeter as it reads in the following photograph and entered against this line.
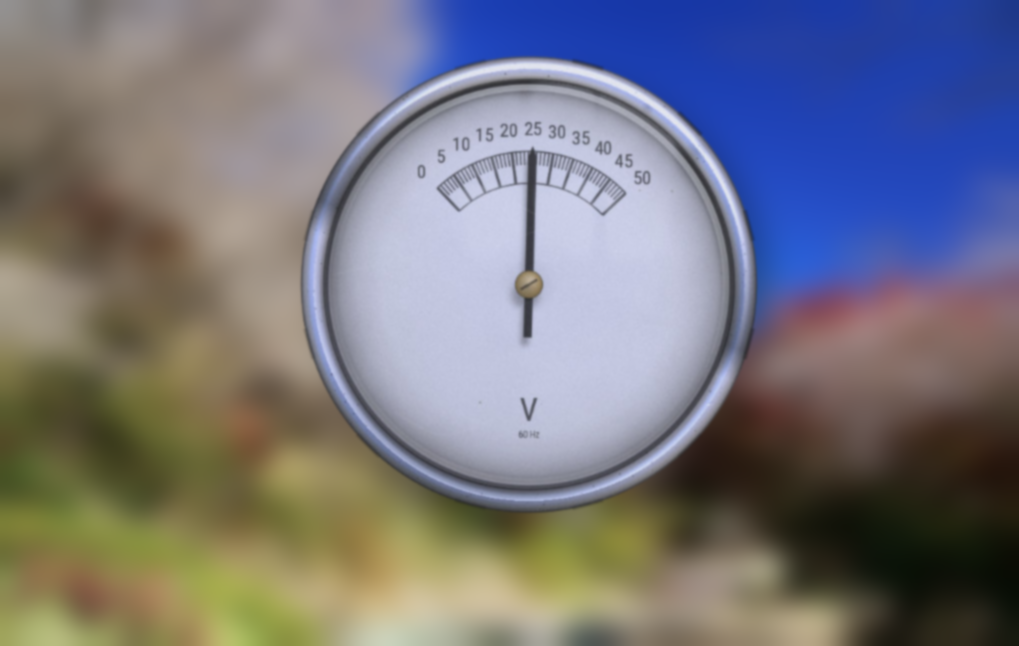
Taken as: 25 V
